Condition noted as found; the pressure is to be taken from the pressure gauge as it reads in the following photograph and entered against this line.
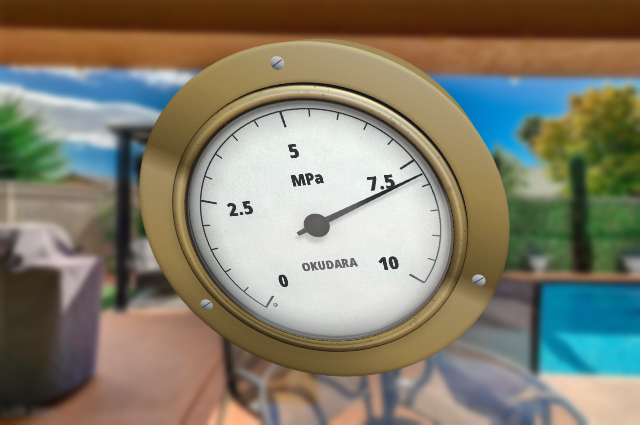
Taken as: 7.75 MPa
